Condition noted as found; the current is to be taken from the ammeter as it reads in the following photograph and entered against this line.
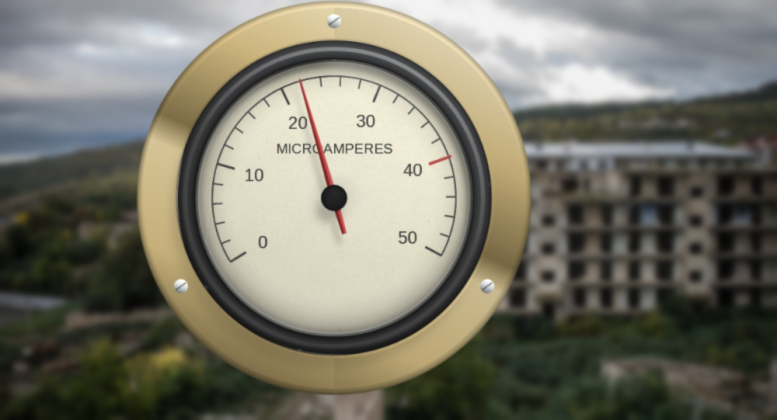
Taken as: 22 µA
